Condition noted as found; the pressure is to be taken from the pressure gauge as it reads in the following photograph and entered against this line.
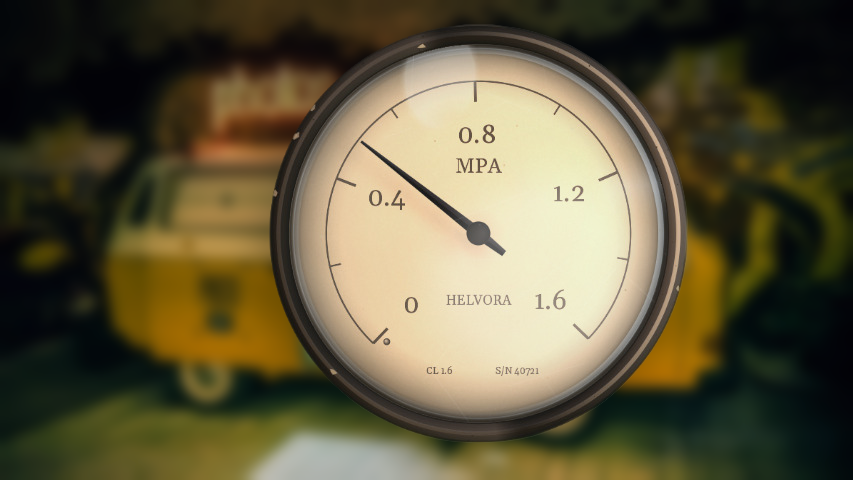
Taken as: 0.5 MPa
